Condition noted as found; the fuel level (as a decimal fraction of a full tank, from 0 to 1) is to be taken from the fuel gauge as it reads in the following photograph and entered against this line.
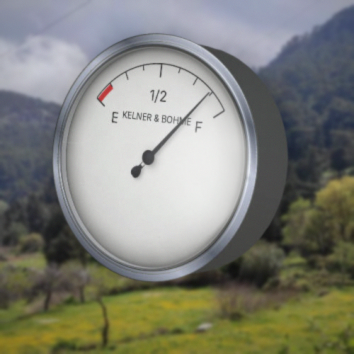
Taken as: 0.875
